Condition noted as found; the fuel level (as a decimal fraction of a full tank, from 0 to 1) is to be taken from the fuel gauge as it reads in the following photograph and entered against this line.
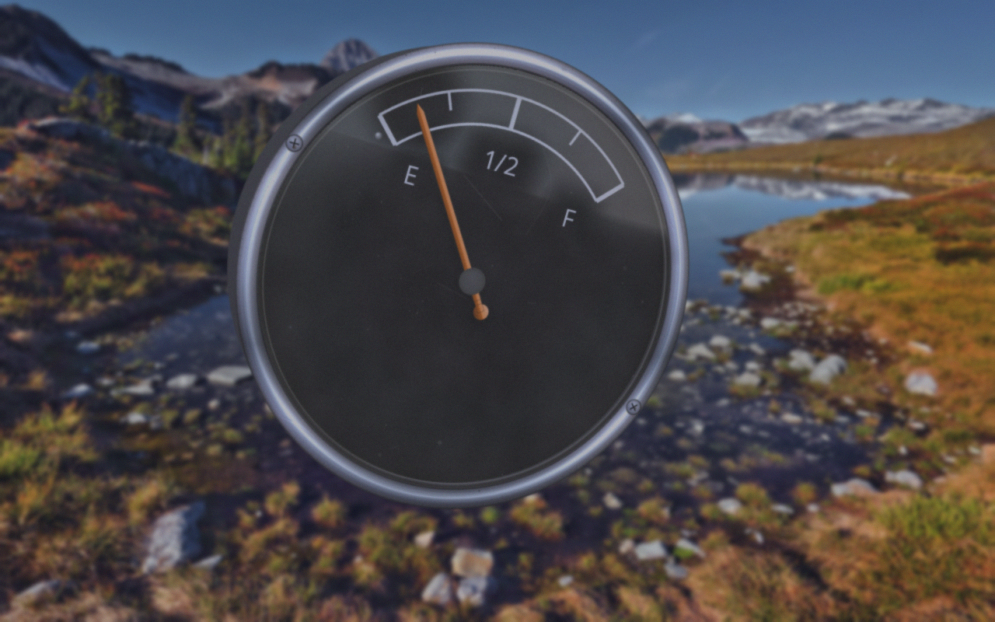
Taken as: 0.125
